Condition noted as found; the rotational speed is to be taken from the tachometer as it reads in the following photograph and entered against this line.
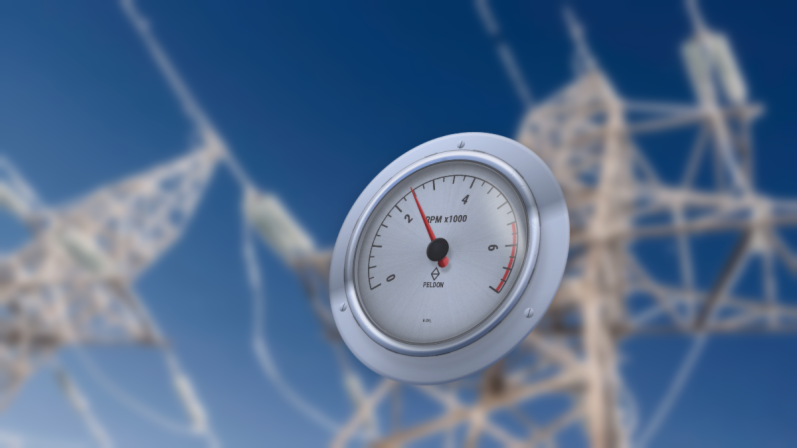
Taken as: 2500 rpm
